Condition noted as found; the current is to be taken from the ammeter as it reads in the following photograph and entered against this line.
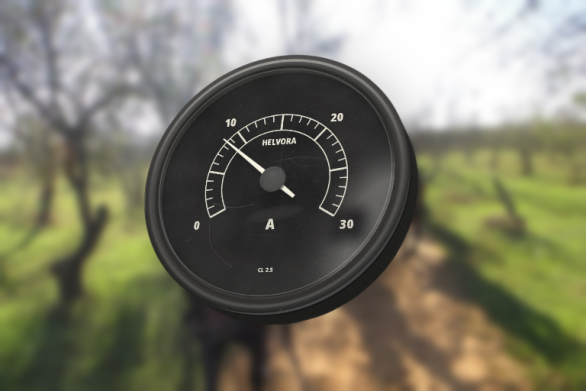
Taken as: 8.5 A
